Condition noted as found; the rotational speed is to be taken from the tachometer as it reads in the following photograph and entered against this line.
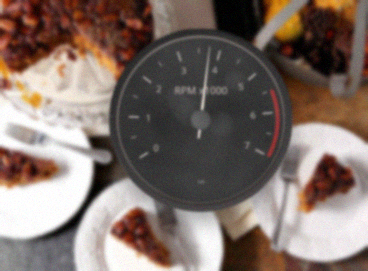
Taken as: 3750 rpm
